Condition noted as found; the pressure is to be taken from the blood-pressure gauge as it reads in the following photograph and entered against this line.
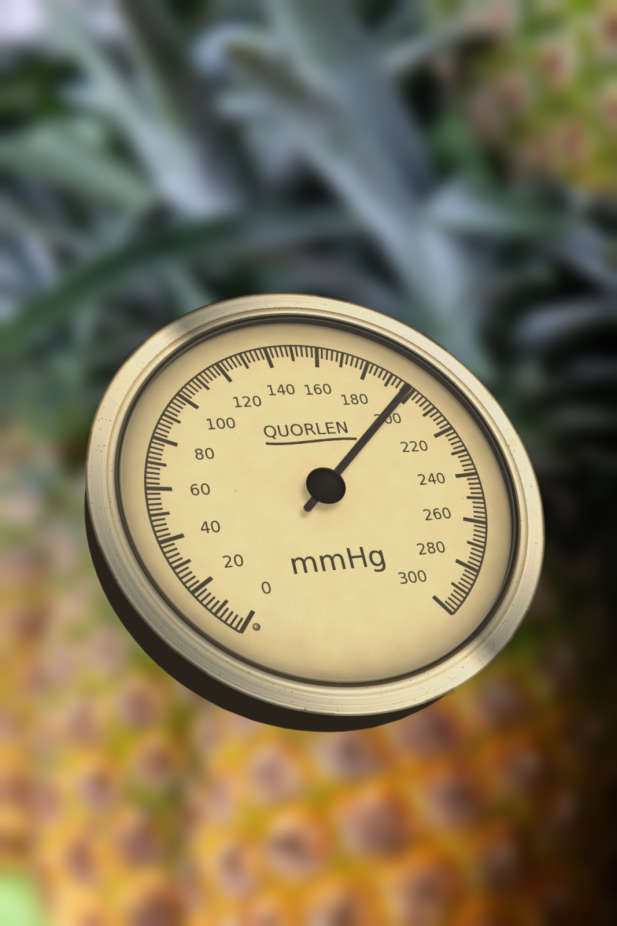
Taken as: 198 mmHg
